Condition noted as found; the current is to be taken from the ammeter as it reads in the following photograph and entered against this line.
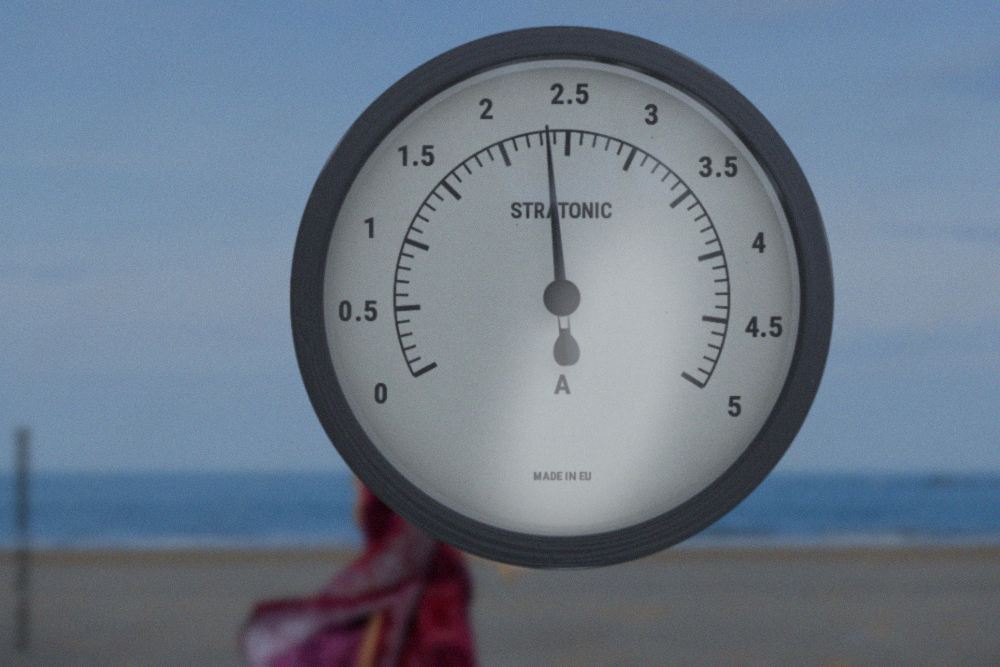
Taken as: 2.35 A
